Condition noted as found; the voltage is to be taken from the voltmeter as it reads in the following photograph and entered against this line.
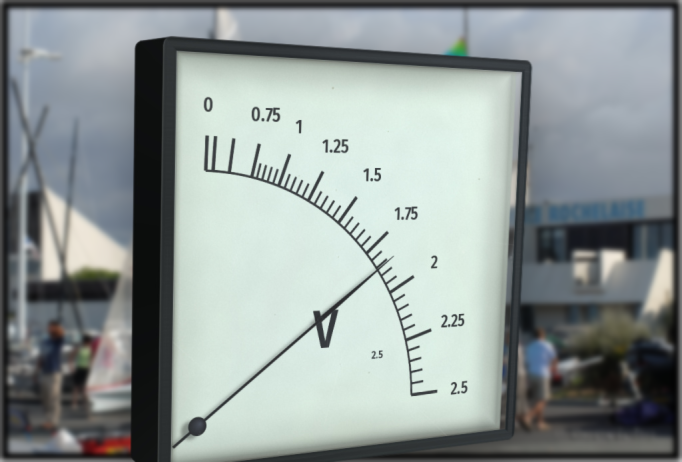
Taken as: 1.85 V
